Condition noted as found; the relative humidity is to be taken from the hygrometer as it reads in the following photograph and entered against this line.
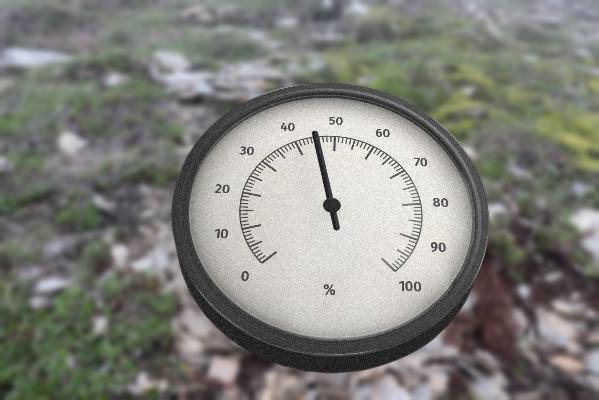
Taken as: 45 %
